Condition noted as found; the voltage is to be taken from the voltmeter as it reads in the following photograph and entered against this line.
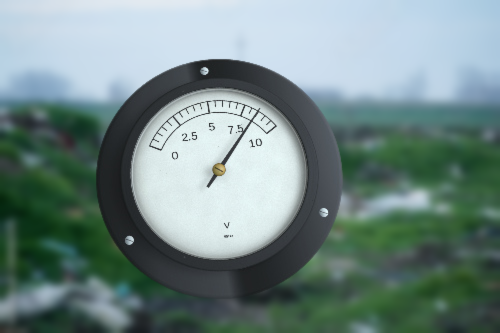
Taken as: 8.5 V
